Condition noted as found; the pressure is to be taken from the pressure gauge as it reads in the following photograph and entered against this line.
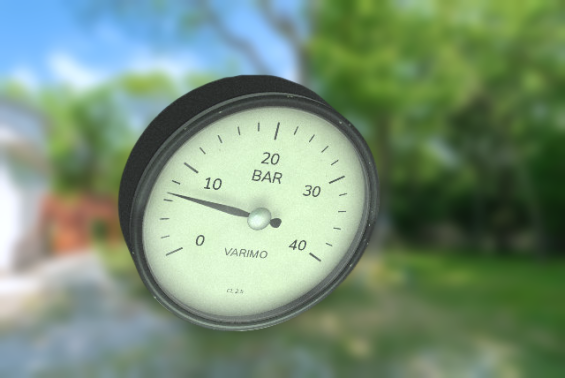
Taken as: 7 bar
